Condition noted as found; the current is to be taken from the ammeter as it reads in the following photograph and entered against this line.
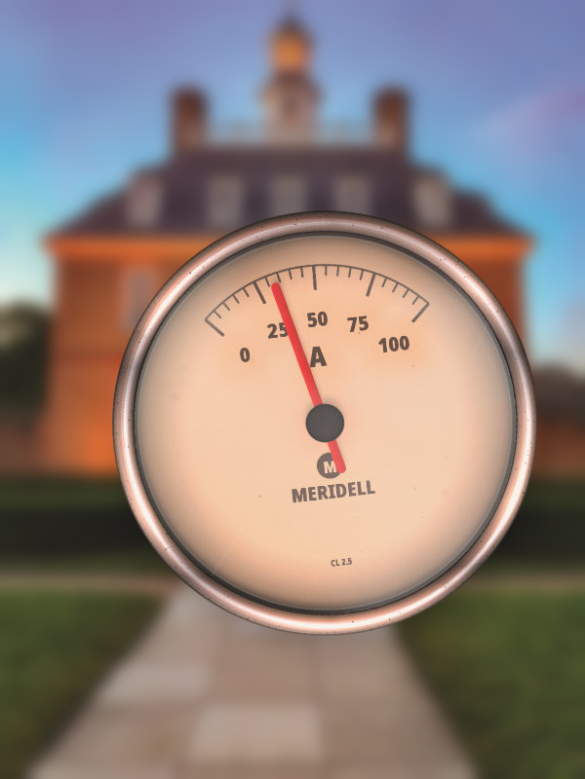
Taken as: 32.5 A
